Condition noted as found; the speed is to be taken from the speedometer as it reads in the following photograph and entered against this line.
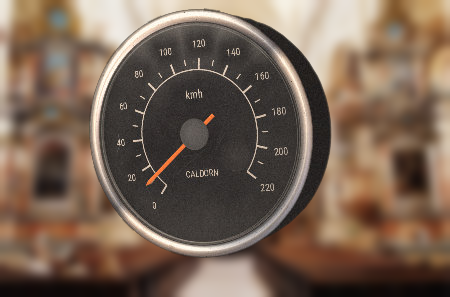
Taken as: 10 km/h
